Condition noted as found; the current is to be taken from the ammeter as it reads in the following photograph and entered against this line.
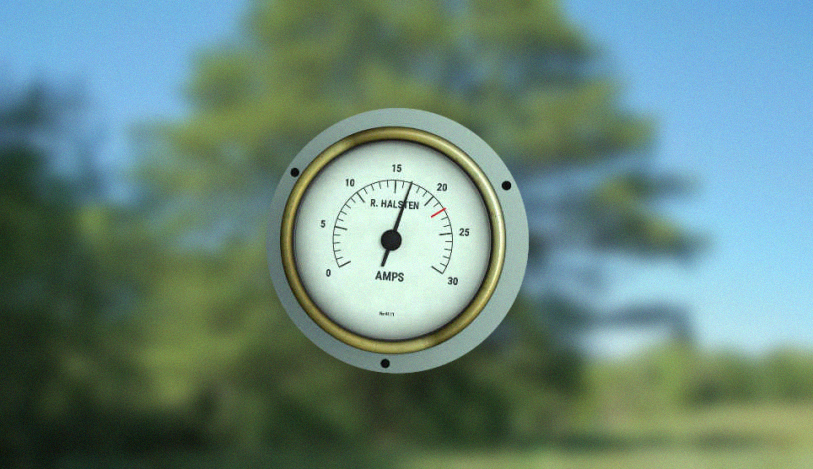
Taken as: 17 A
